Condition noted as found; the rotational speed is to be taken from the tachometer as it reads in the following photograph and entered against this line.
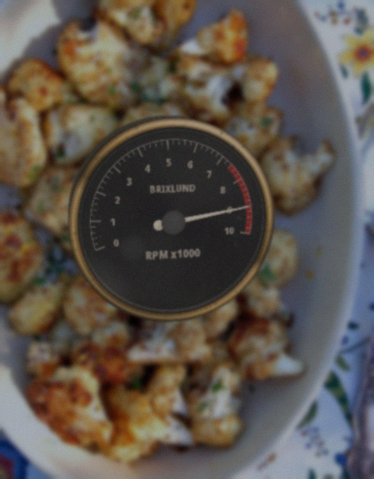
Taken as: 9000 rpm
